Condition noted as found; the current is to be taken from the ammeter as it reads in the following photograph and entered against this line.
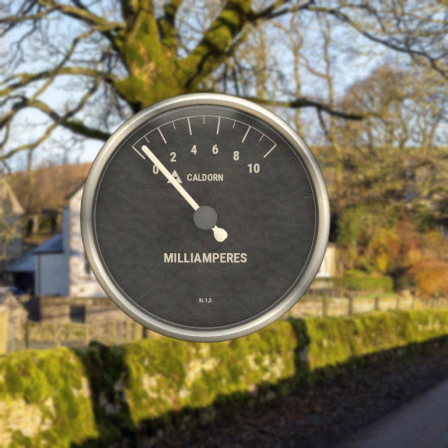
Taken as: 0.5 mA
